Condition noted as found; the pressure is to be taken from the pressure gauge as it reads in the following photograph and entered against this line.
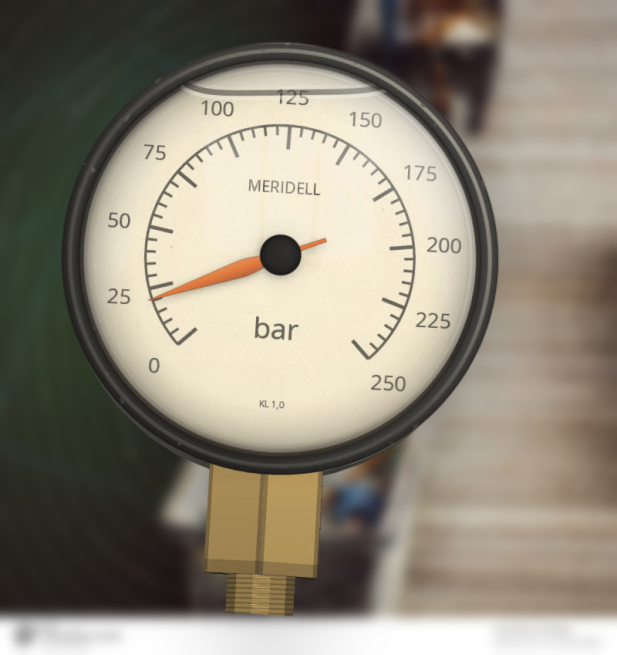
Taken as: 20 bar
